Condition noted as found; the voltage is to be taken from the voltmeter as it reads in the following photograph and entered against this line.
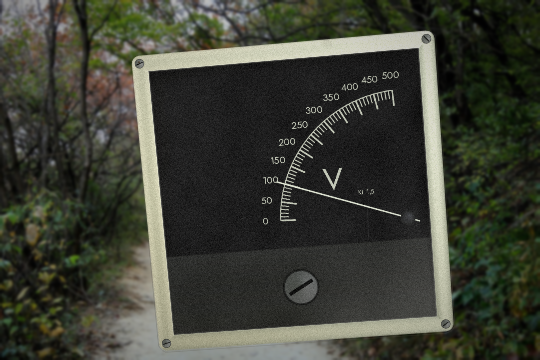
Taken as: 100 V
